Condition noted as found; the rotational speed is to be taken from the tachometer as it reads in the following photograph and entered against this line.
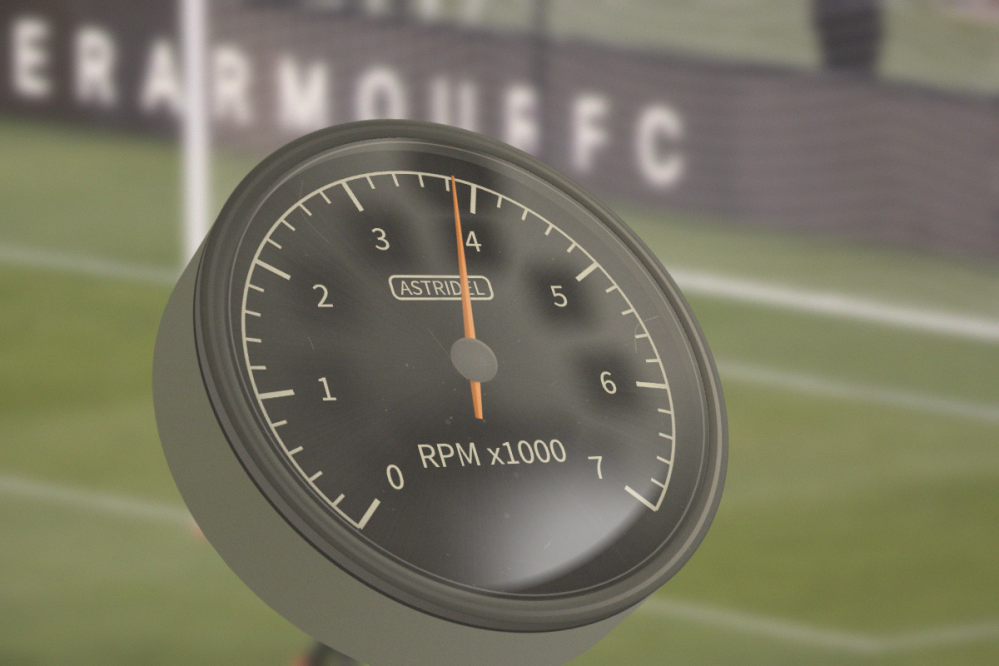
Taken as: 3800 rpm
